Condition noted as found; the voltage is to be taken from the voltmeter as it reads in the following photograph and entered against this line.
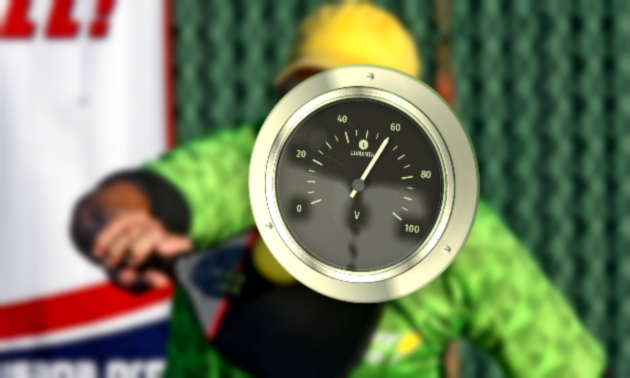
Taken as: 60 V
